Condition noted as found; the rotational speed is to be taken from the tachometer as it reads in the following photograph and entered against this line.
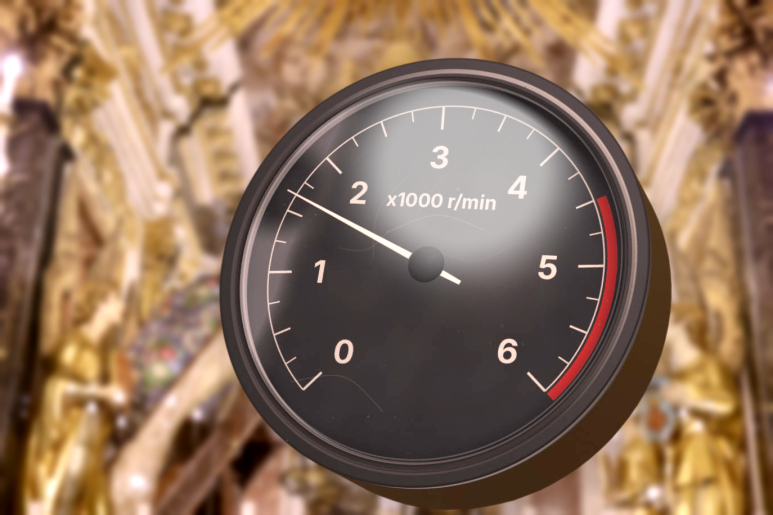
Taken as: 1625 rpm
